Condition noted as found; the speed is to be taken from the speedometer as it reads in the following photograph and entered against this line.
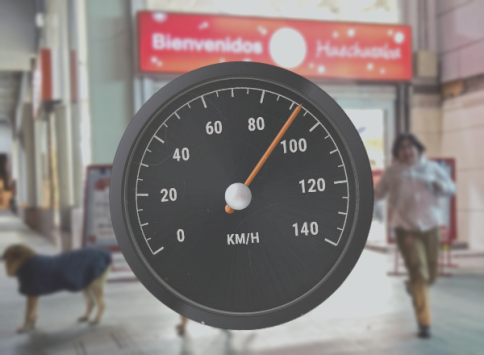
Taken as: 92.5 km/h
